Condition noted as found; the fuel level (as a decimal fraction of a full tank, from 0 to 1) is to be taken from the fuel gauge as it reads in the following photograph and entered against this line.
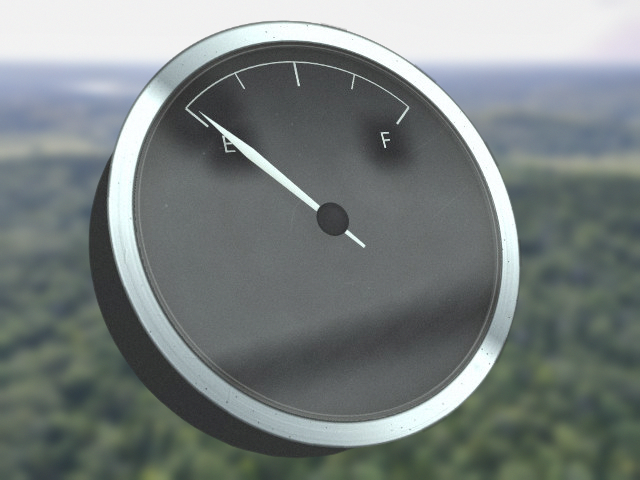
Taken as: 0
